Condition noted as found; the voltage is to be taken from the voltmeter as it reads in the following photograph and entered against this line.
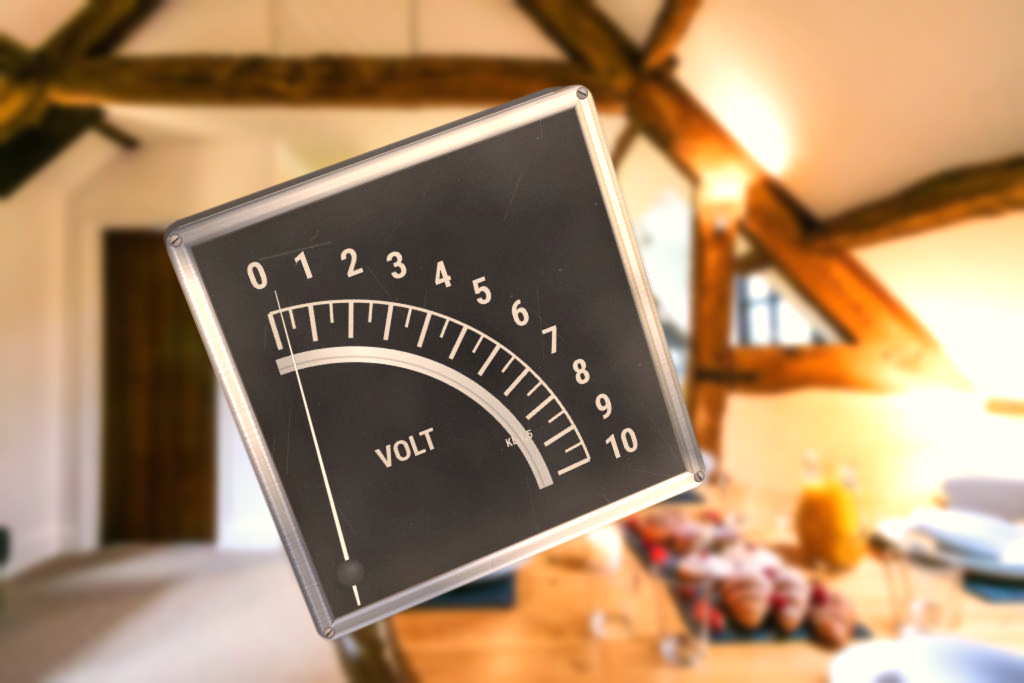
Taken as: 0.25 V
